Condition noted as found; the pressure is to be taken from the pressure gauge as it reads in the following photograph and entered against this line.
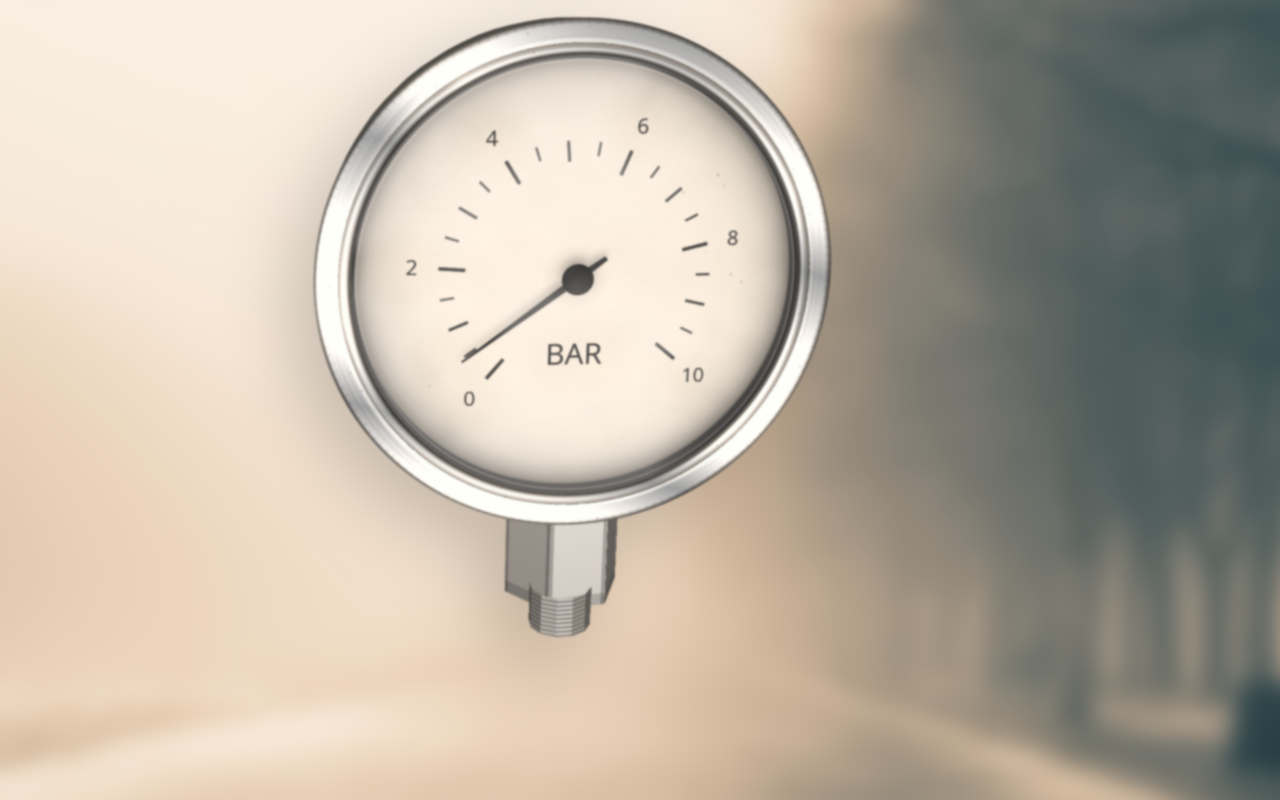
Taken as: 0.5 bar
